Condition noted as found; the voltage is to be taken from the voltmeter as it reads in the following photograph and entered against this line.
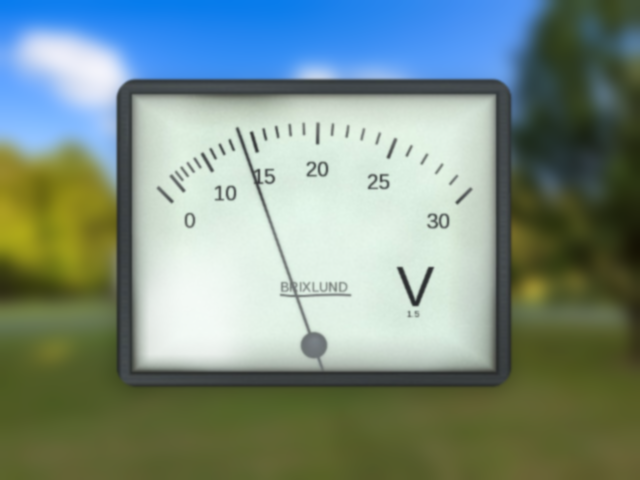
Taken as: 14 V
